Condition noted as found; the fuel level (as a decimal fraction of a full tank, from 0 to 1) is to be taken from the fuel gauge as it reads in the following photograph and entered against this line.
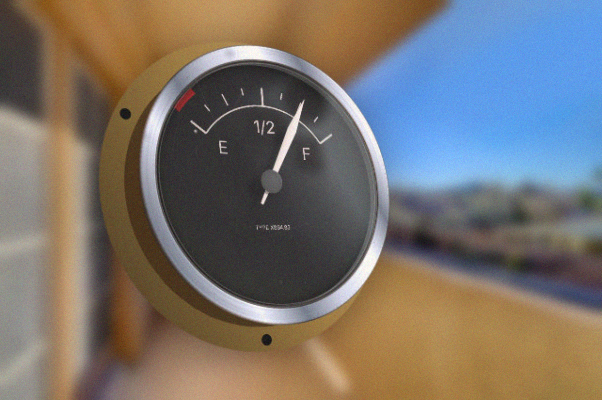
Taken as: 0.75
